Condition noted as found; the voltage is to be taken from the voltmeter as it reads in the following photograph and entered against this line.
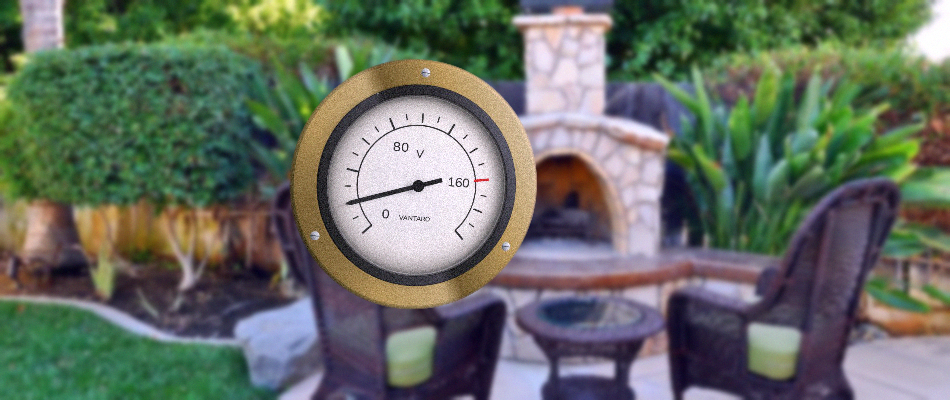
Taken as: 20 V
